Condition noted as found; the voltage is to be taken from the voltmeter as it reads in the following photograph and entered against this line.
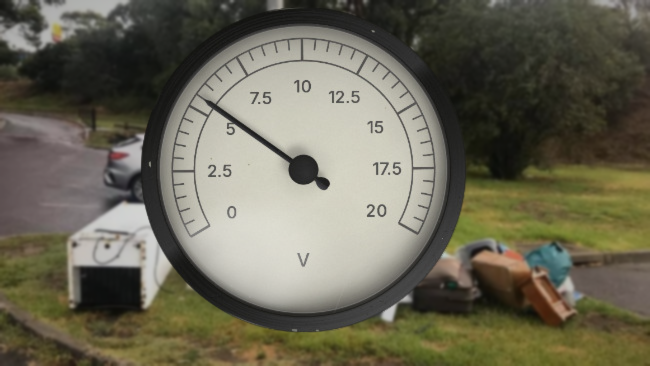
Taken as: 5.5 V
